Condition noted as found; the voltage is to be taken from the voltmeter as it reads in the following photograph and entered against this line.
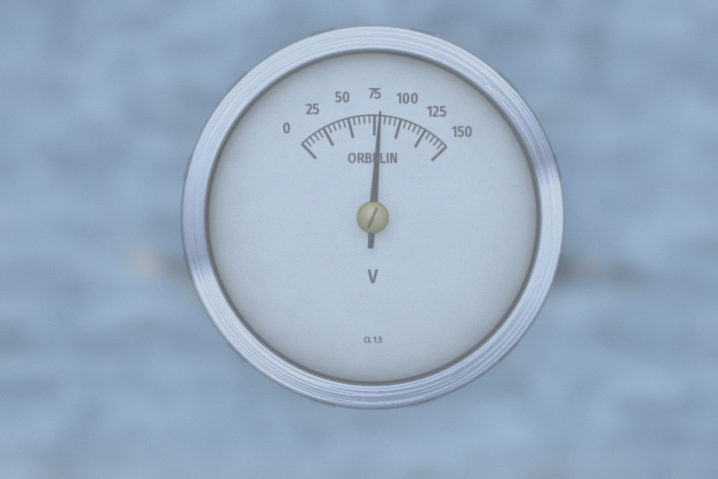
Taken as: 80 V
